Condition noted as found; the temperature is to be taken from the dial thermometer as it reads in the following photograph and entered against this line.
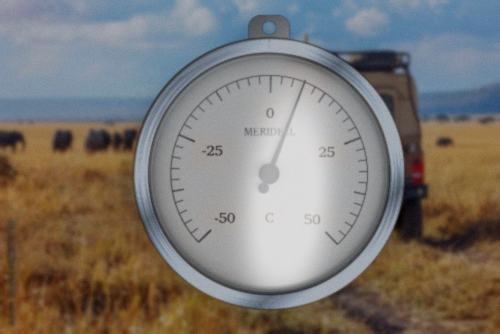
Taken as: 7.5 °C
